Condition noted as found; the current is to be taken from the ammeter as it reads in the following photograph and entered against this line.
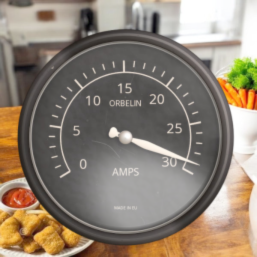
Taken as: 29 A
